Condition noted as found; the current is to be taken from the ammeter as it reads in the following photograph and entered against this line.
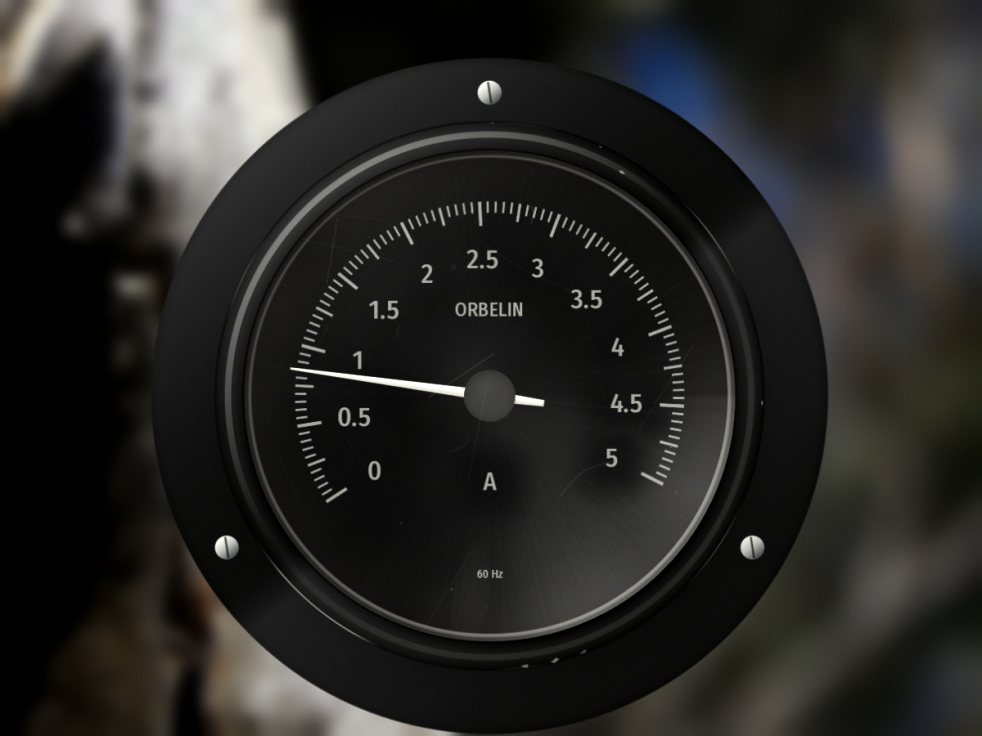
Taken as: 0.85 A
